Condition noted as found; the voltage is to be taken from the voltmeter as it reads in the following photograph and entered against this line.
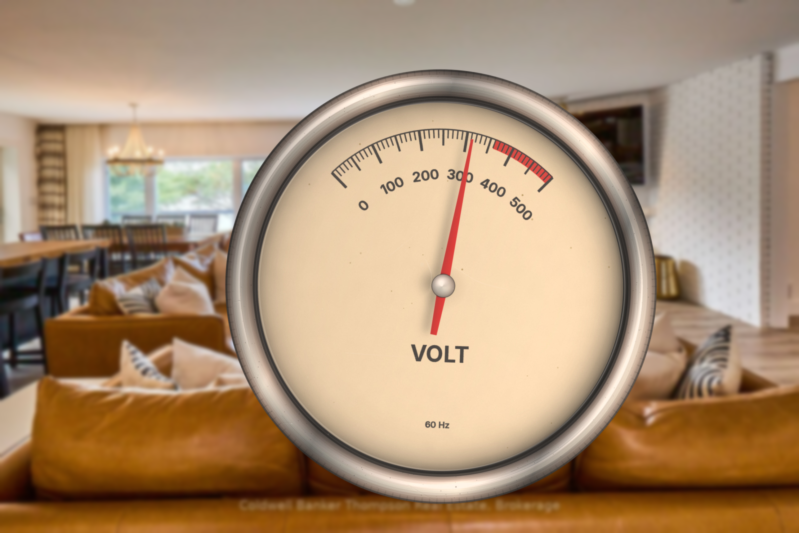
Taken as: 310 V
